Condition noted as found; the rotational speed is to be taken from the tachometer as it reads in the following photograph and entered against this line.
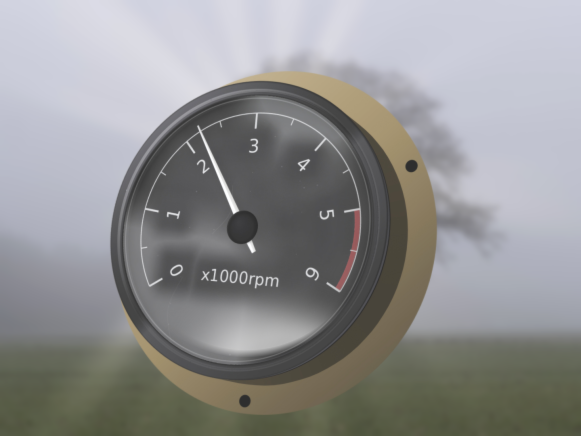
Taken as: 2250 rpm
